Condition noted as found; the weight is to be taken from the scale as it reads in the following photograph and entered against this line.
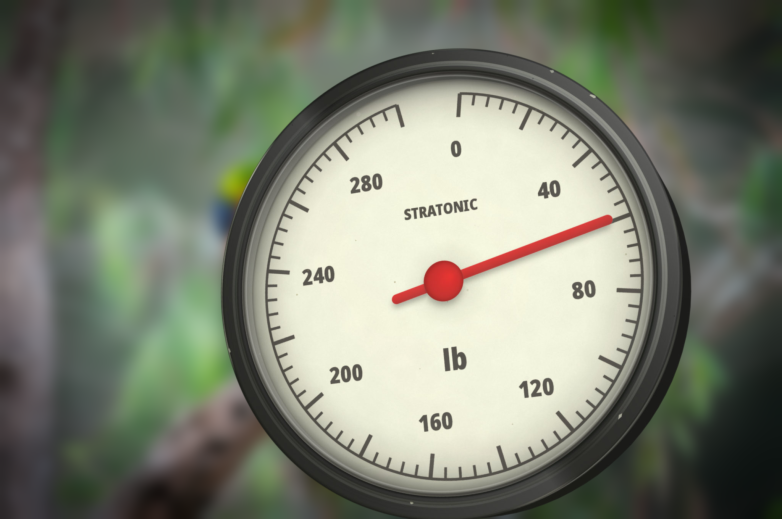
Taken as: 60 lb
